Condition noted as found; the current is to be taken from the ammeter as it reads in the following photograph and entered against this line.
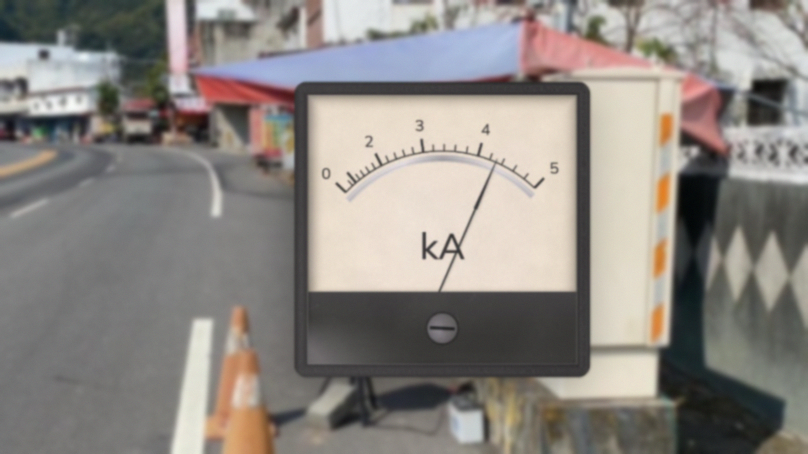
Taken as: 4.3 kA
